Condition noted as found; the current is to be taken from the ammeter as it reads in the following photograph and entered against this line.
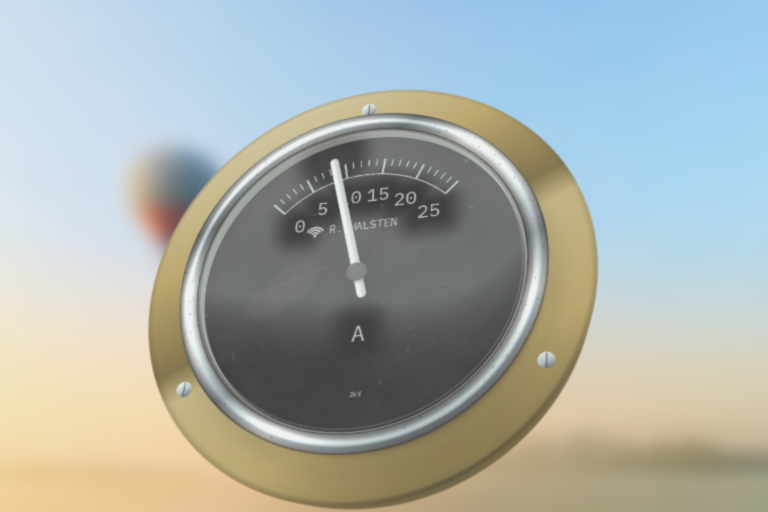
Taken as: 9 A
